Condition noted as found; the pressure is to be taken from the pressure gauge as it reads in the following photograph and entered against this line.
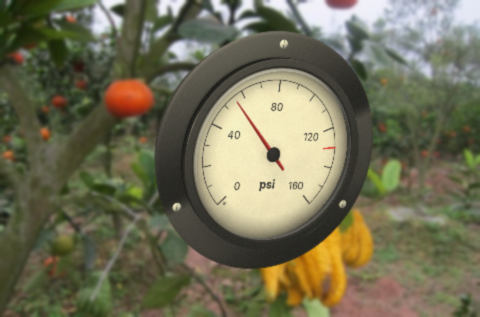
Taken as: 55 psi
